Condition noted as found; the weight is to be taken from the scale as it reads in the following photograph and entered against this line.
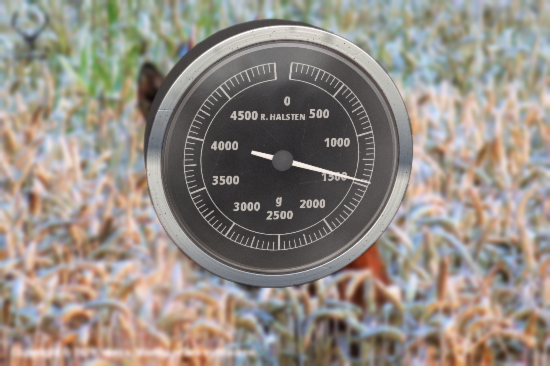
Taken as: 1450 g
